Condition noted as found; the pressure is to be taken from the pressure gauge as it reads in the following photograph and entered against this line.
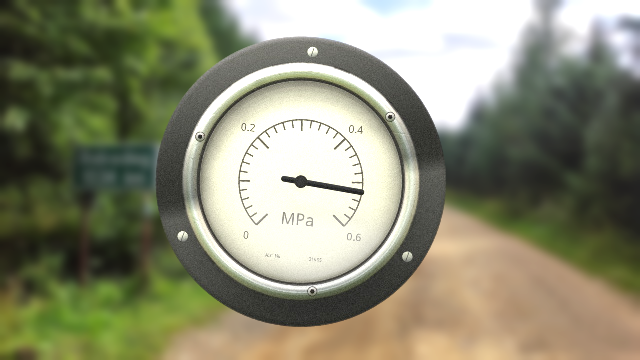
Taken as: 0.52 MPa
